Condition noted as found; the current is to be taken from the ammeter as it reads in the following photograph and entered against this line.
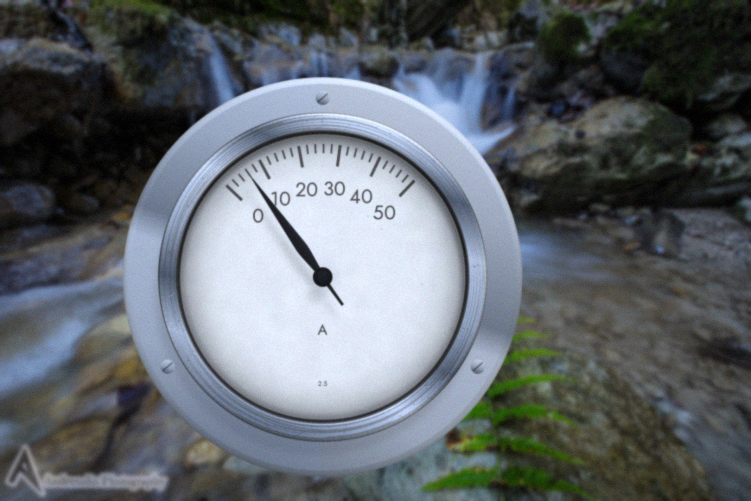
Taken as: 6 A
